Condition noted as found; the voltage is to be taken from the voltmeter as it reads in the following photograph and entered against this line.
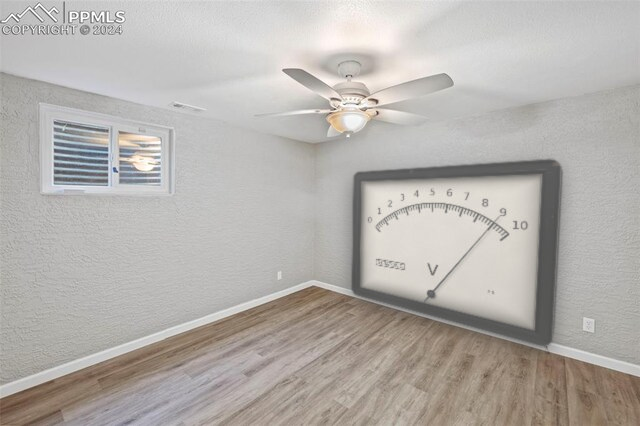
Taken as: 9 V
